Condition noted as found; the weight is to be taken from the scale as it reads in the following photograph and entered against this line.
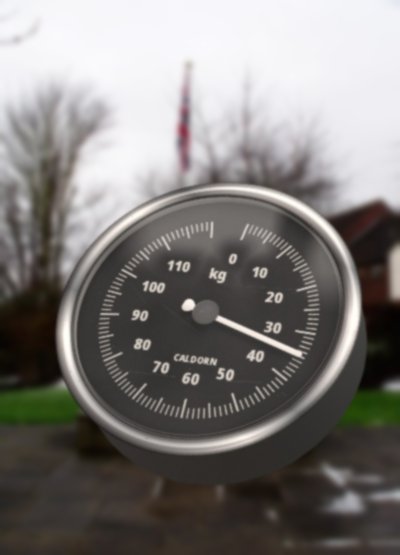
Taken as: 35 kg
